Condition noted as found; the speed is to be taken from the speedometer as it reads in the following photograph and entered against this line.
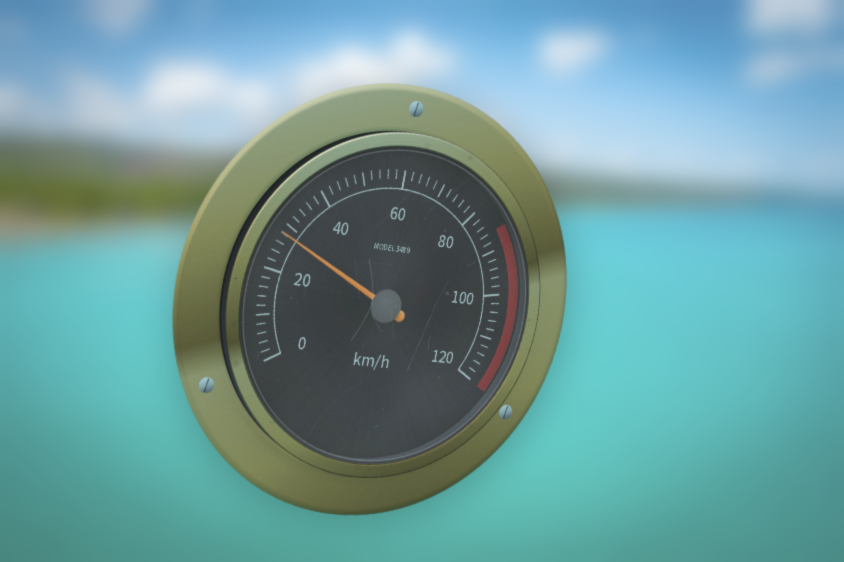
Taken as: 28 km/h
